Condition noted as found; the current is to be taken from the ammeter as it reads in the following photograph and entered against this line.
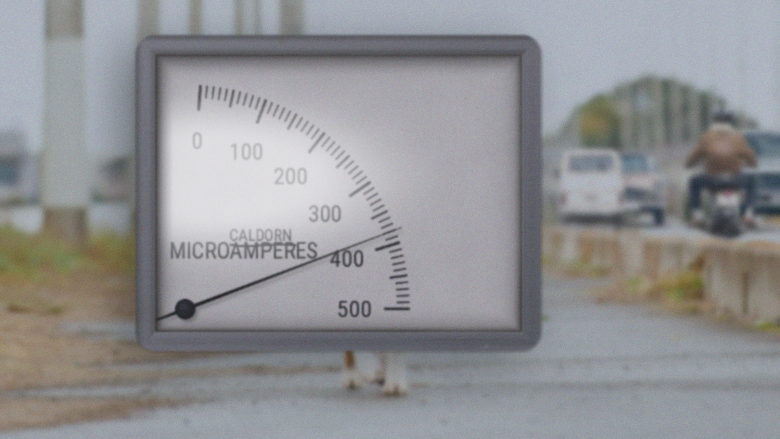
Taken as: 380 µA
